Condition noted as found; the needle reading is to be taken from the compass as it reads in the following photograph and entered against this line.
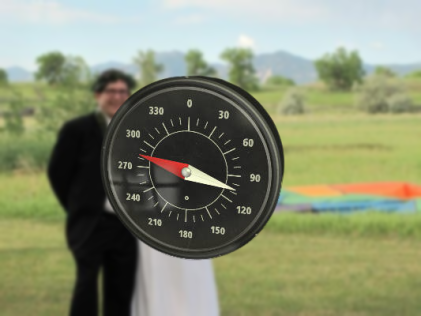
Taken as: 285 °
